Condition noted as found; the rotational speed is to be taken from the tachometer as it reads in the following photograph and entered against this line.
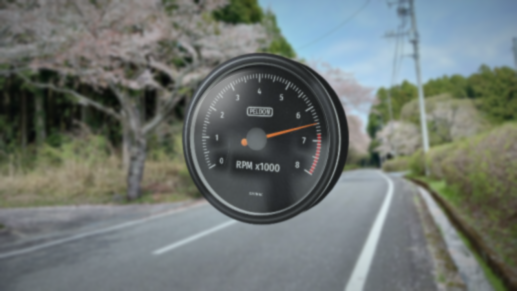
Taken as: 6500 rpm
